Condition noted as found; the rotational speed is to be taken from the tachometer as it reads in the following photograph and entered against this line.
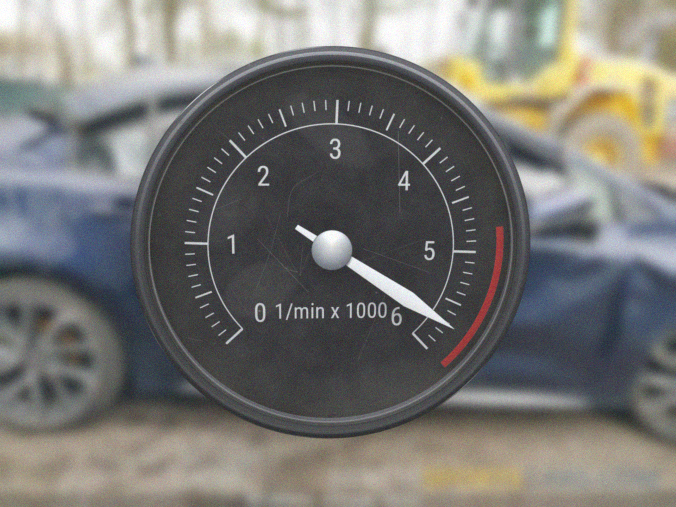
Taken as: 5700 rpm
